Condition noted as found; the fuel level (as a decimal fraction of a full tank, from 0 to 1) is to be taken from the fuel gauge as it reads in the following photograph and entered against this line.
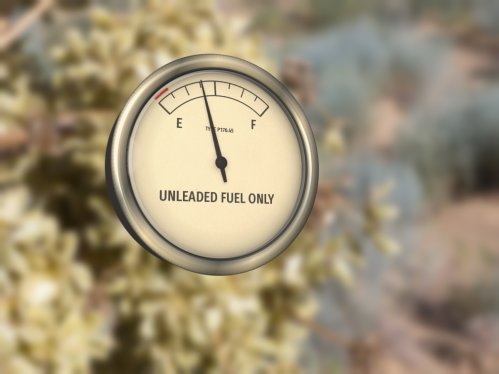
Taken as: 0.375
